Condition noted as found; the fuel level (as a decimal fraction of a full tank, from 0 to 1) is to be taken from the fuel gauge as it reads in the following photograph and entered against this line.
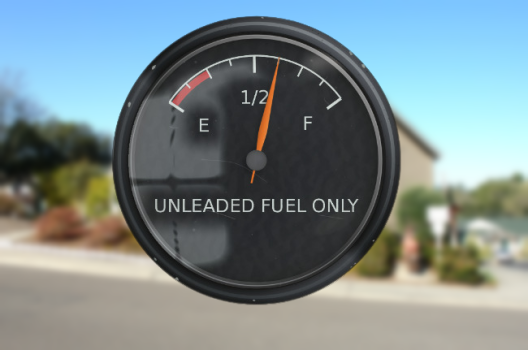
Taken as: 0.625
